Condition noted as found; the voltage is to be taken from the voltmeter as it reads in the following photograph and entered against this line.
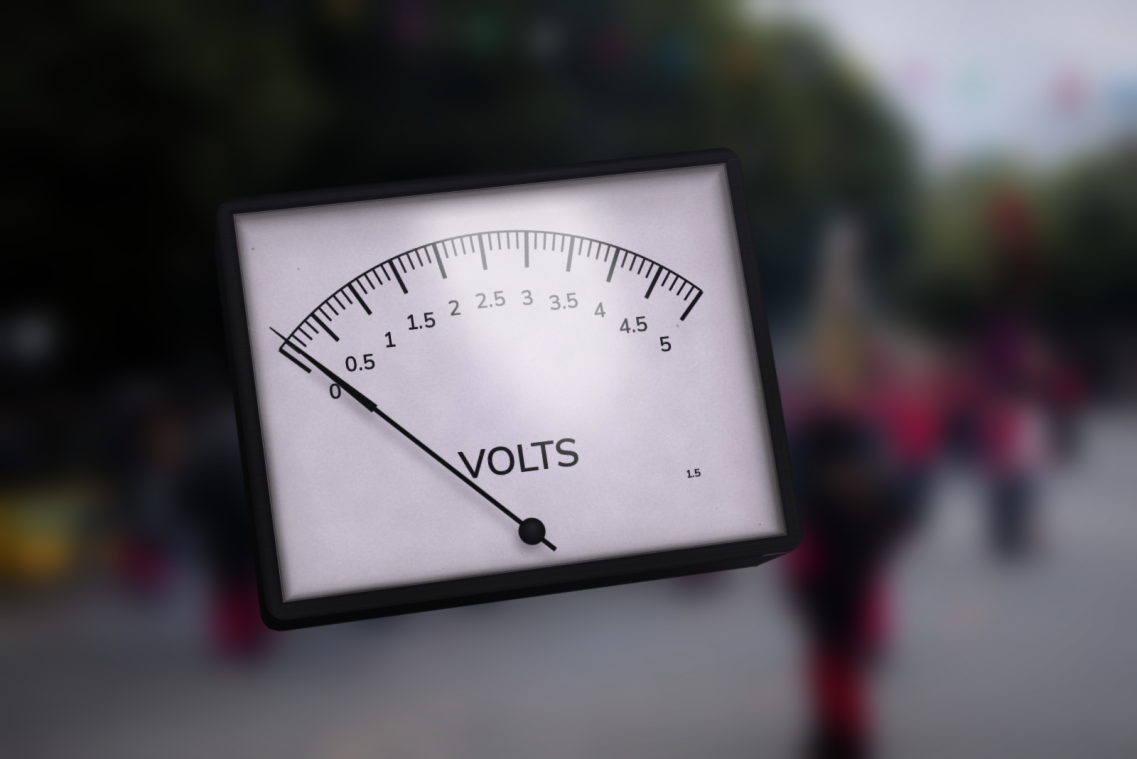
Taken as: 0.1 V
